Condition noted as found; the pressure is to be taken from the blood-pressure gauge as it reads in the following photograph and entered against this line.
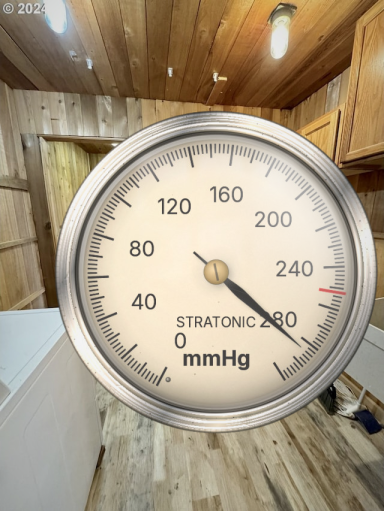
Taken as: 284 mmHg
